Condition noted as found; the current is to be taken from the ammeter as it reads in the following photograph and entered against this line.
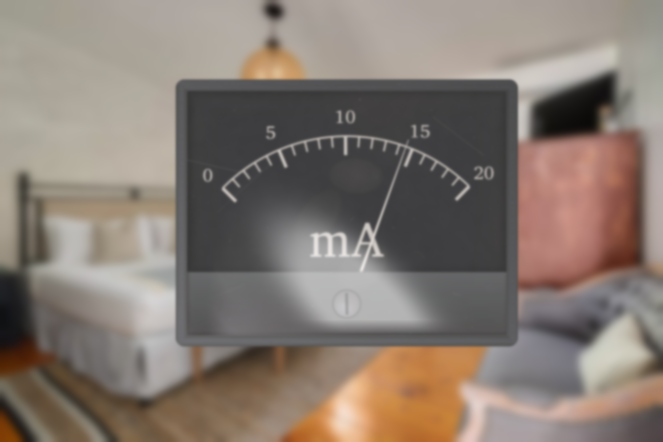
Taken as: 14.5 mA
